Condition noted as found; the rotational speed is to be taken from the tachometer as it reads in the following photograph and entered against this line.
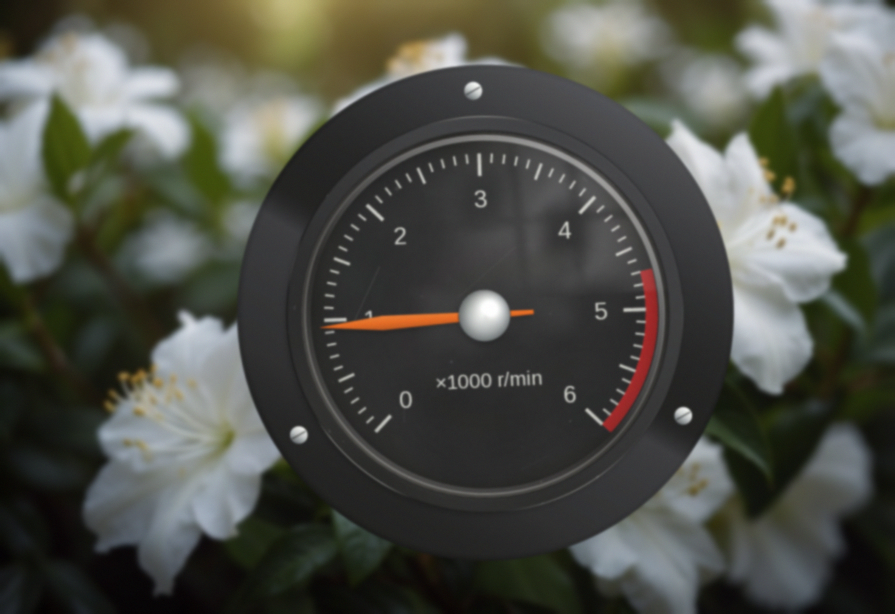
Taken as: 950 rpm
